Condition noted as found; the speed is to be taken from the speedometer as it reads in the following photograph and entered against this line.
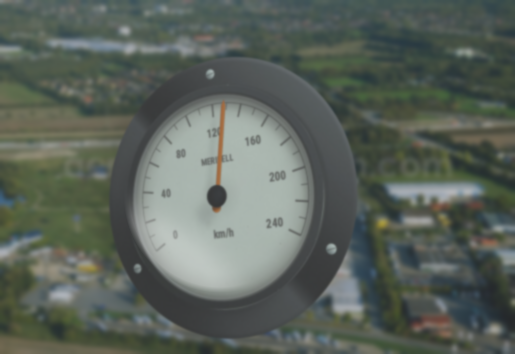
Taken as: 130 km/h
